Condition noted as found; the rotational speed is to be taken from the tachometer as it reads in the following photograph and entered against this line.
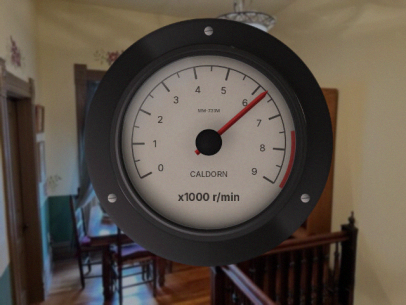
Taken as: 6250 rpm
